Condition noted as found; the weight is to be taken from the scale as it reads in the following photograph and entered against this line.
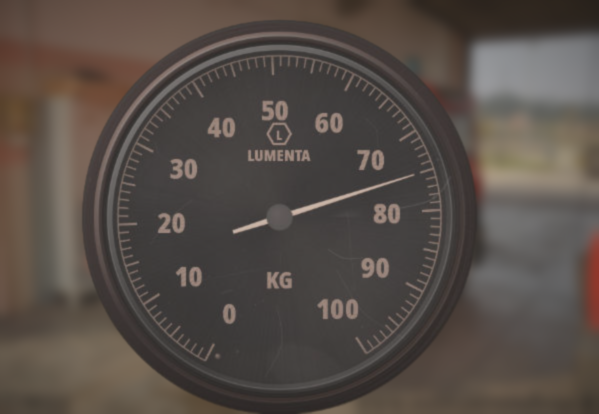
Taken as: 75 kg
